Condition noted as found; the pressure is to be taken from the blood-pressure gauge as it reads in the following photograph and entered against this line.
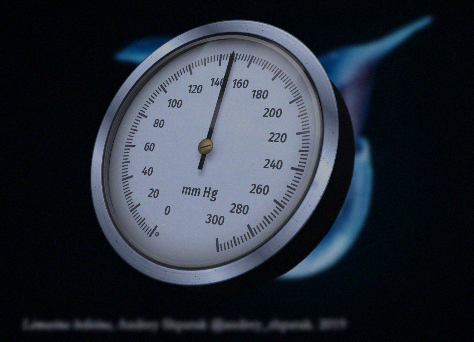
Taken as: 150 mmHg
